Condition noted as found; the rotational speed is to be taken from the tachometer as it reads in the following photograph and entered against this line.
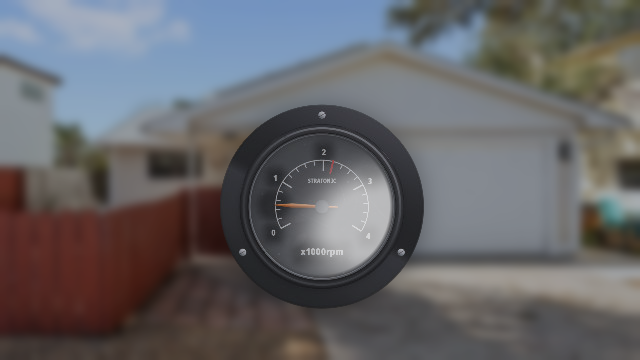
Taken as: 500 rpm
